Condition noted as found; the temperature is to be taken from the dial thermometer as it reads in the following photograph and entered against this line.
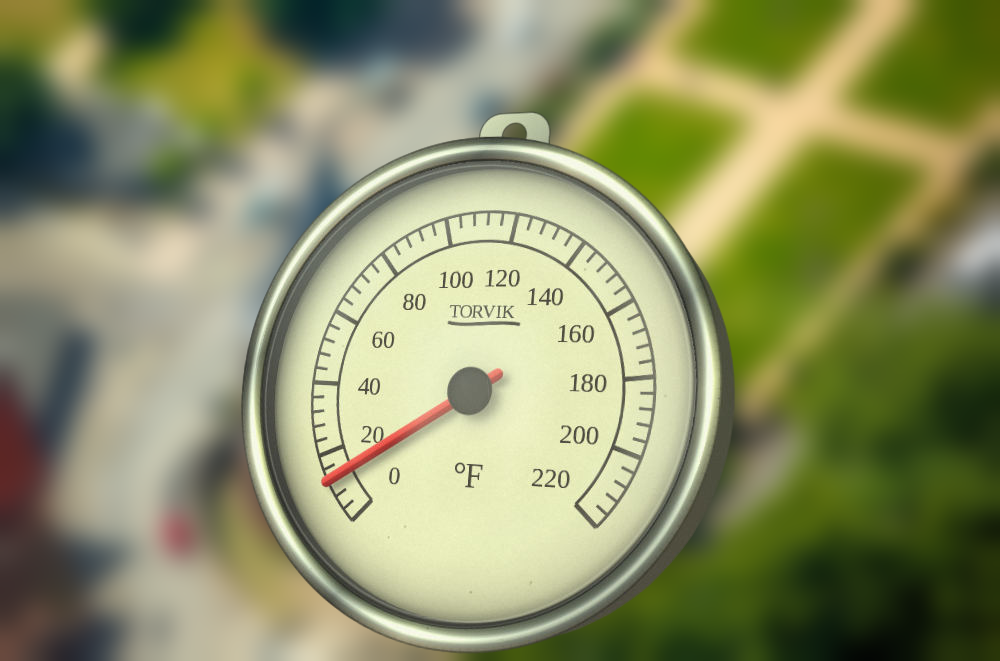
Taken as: 12 °F
